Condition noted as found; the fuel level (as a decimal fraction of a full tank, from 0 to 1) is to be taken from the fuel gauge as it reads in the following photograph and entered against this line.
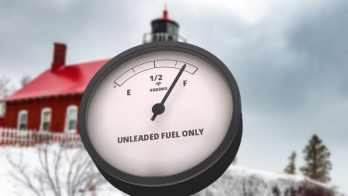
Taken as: 0.875
